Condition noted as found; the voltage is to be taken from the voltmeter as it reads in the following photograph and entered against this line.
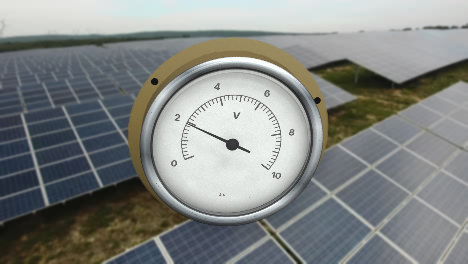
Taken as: 2 V
